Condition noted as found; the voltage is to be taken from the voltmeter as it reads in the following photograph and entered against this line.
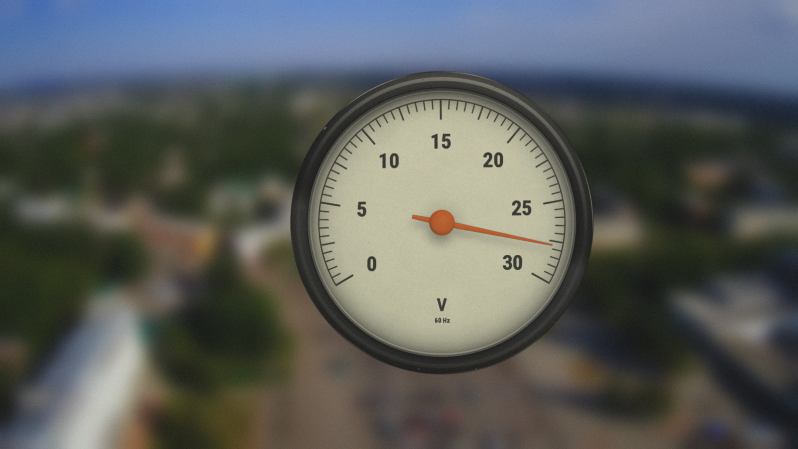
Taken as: 27.75 V
